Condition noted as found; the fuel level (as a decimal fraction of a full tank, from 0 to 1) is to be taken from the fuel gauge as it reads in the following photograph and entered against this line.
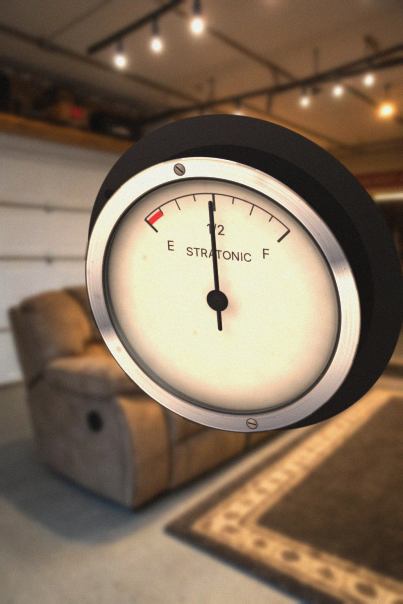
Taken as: 0.5
